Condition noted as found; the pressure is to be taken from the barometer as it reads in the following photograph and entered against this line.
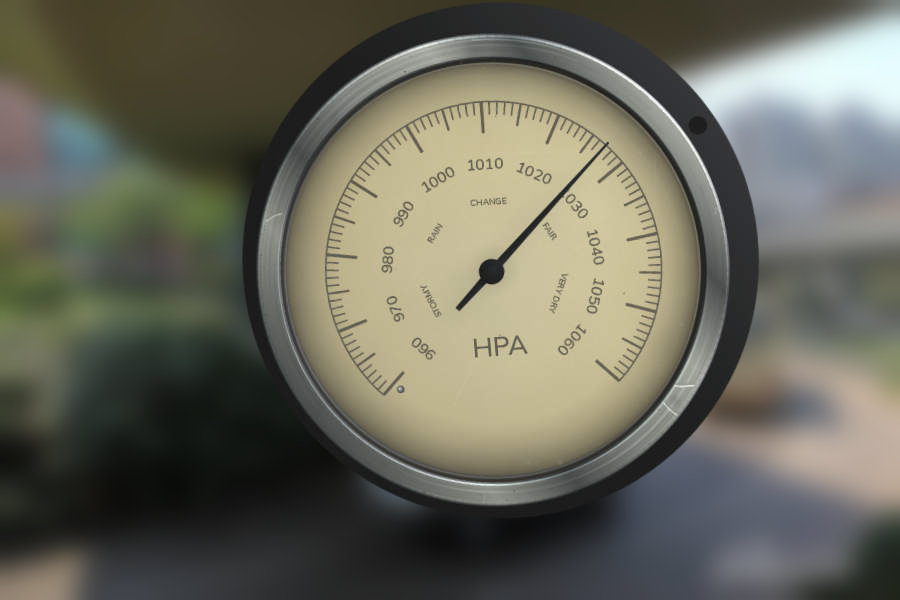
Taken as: 1027 hPa
